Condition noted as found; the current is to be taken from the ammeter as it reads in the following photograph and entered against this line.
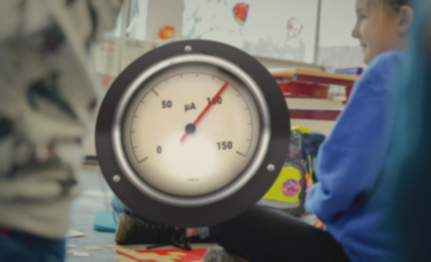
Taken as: 100 µA
